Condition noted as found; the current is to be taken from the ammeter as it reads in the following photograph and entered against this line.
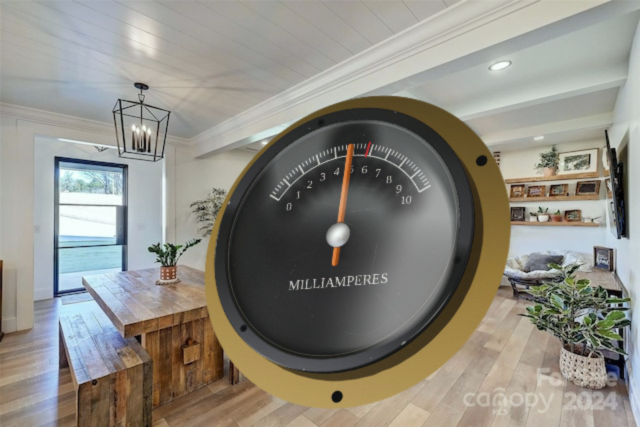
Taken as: 5 mA
